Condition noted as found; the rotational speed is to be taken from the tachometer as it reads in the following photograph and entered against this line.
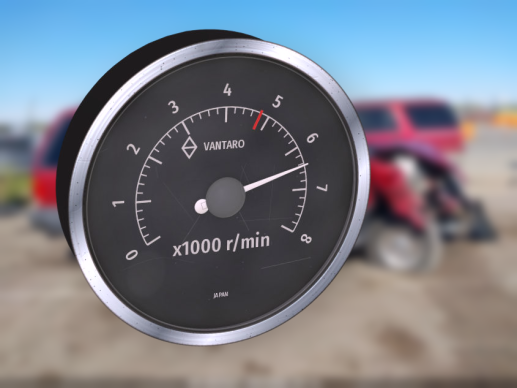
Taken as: 6400 rpm
